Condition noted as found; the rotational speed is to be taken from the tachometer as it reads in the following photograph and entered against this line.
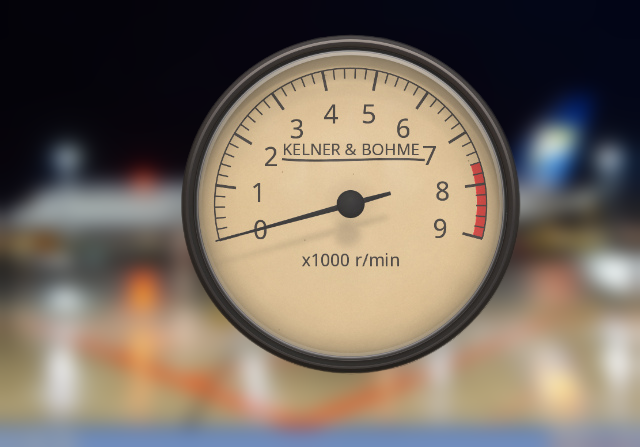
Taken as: 0 rpm
